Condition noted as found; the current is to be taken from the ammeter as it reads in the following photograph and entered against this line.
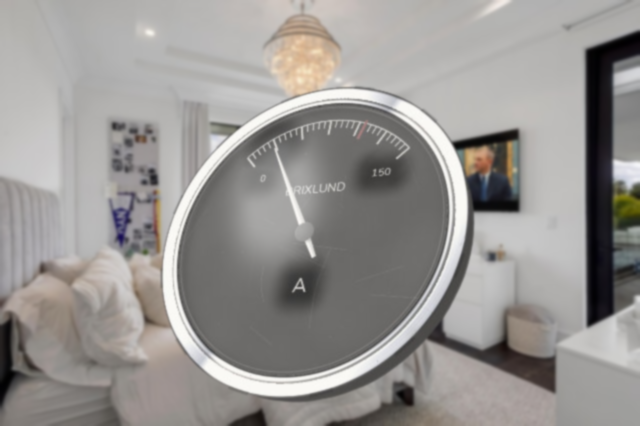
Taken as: 25 A
